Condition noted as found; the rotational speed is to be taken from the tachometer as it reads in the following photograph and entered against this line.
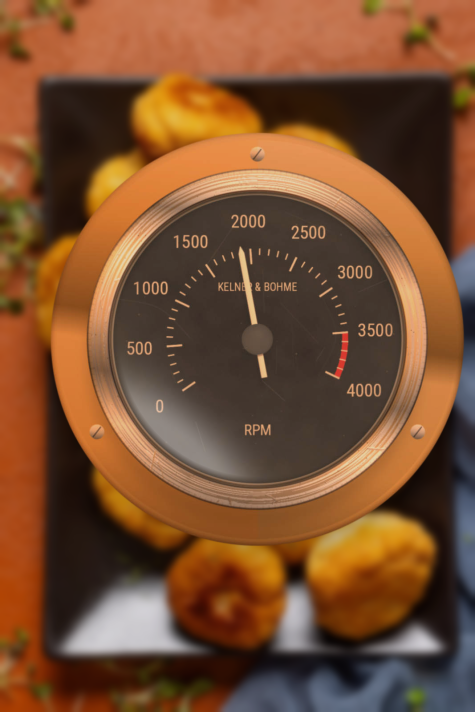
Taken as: 1900 rpm
